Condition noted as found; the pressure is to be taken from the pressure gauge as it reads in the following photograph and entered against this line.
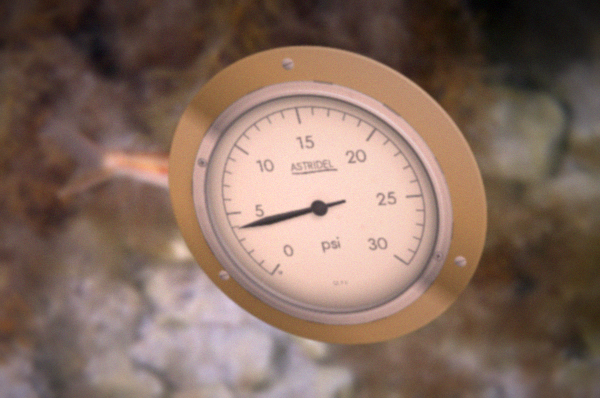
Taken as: 4 psi
